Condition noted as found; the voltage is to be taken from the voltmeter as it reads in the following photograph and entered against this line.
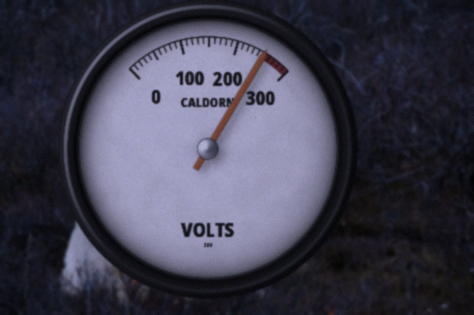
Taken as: 250 V
